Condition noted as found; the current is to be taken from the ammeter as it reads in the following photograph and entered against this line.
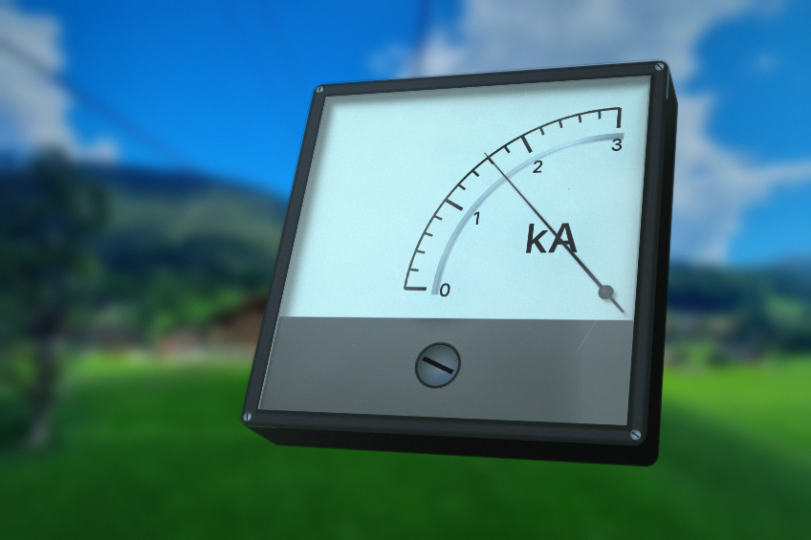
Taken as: 1.6 kA
